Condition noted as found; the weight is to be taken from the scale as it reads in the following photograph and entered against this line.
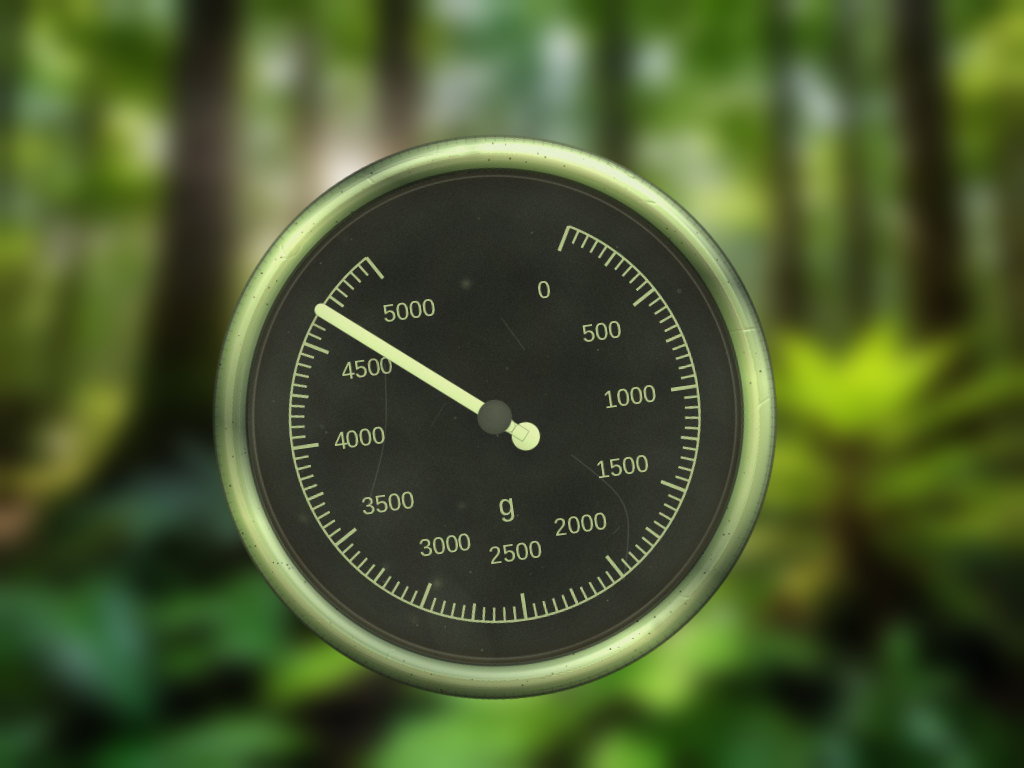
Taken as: 4675 g
